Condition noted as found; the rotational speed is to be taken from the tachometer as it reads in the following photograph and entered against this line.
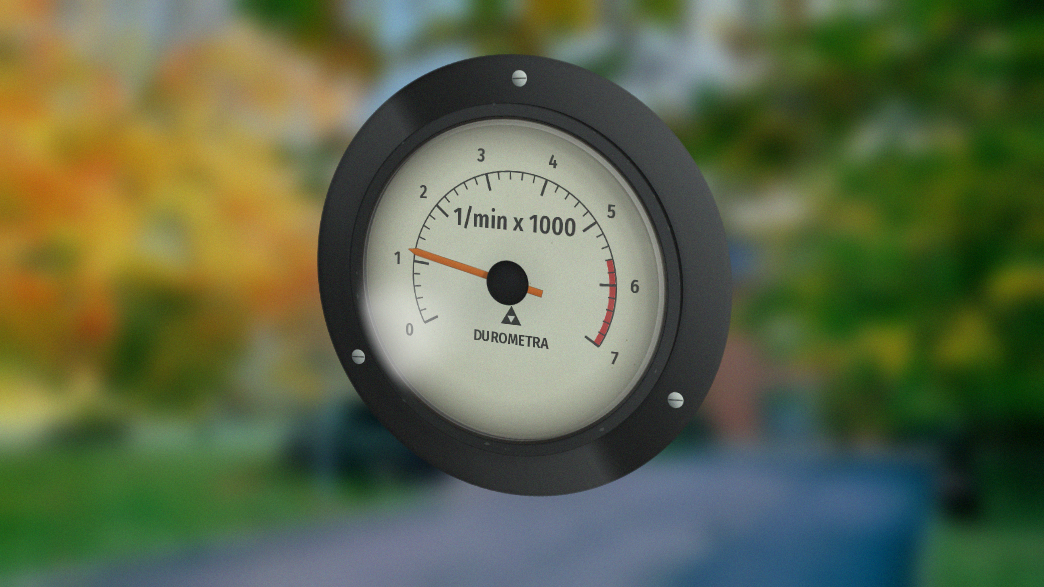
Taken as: 1200 rpm
